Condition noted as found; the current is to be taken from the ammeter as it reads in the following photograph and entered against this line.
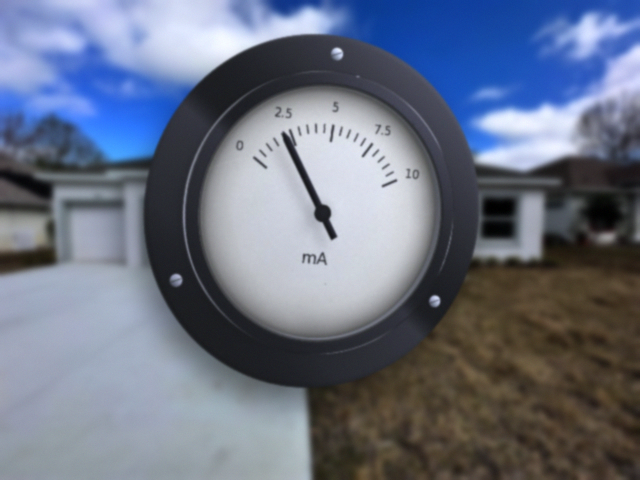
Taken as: 2 mA
